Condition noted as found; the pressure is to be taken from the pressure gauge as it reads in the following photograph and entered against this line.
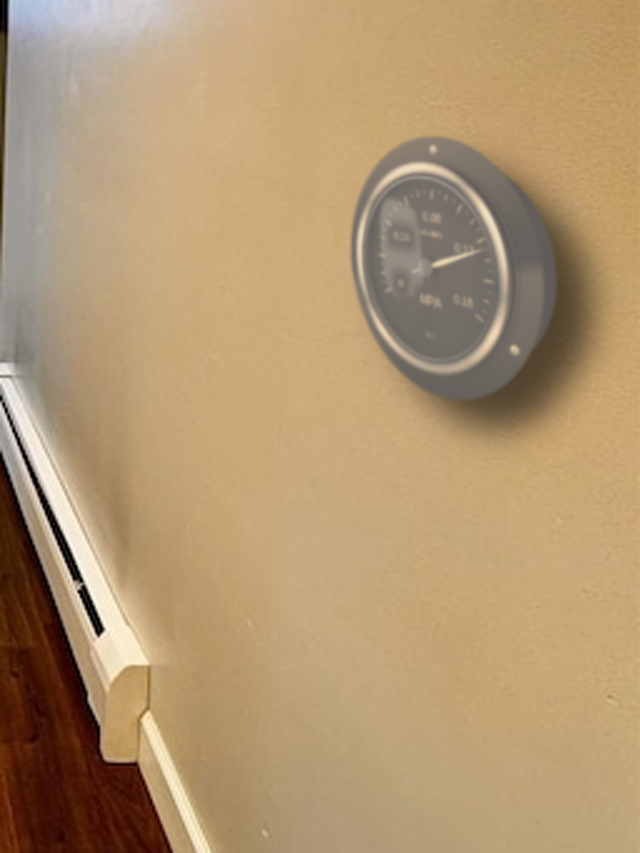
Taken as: 0.125 MPa
